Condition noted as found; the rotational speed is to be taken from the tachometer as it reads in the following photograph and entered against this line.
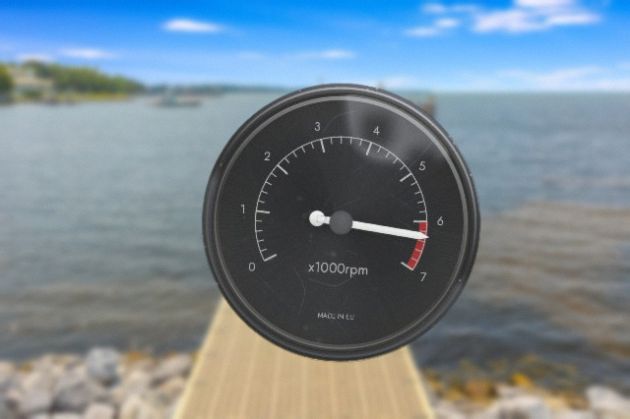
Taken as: 6300 rpm
